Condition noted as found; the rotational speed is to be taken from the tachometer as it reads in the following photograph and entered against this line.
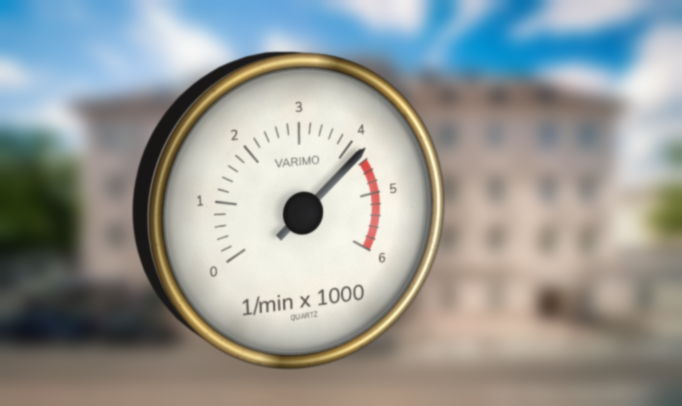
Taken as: 4200 rpm
